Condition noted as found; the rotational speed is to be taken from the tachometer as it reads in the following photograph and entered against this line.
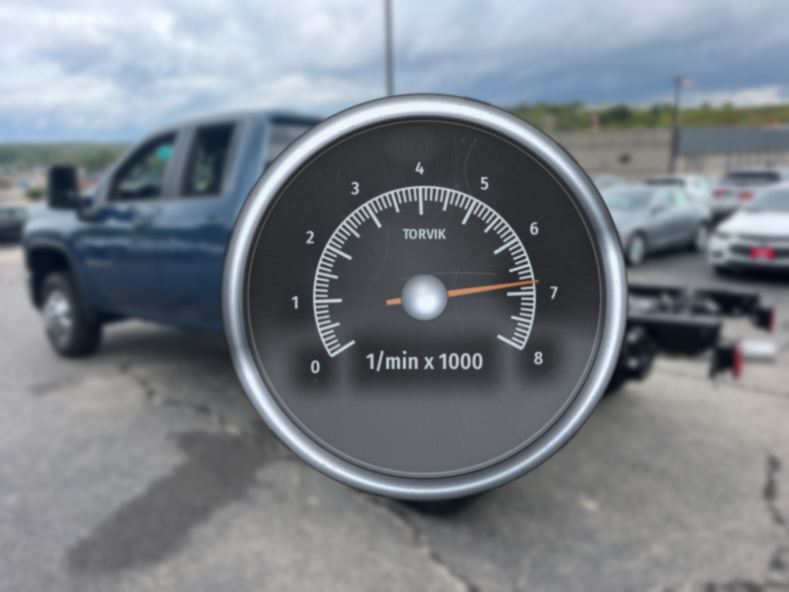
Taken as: 6800 rpm
